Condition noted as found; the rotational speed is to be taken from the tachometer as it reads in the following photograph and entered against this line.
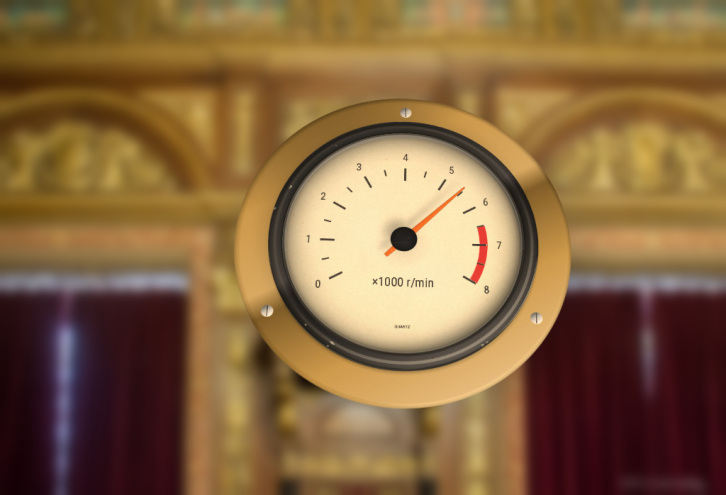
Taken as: 5500 rpm
